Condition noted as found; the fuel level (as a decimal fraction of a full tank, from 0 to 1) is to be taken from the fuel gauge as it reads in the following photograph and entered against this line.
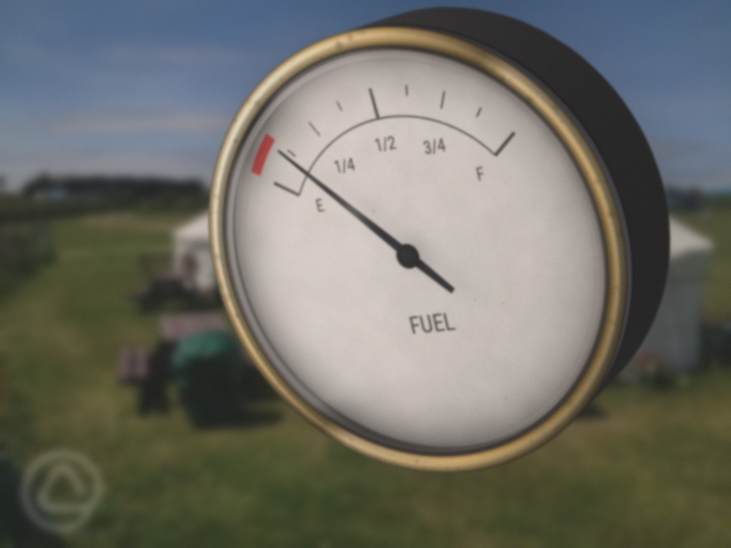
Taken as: 0.125
